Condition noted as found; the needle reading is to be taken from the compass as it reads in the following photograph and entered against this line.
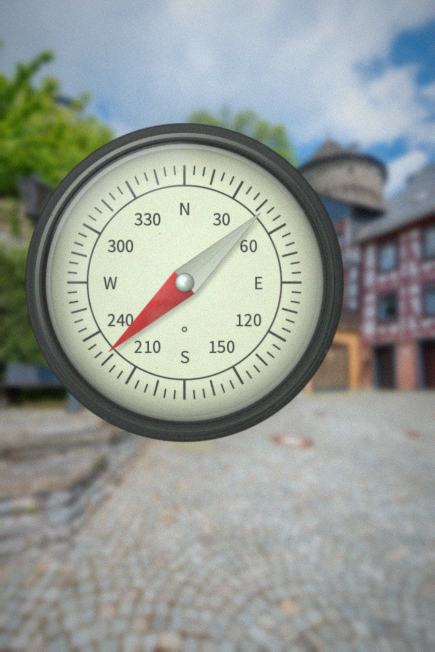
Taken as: 227.5 °
